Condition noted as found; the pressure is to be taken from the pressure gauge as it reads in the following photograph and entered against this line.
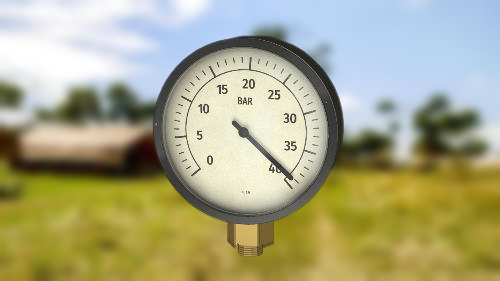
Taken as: 39 bar
